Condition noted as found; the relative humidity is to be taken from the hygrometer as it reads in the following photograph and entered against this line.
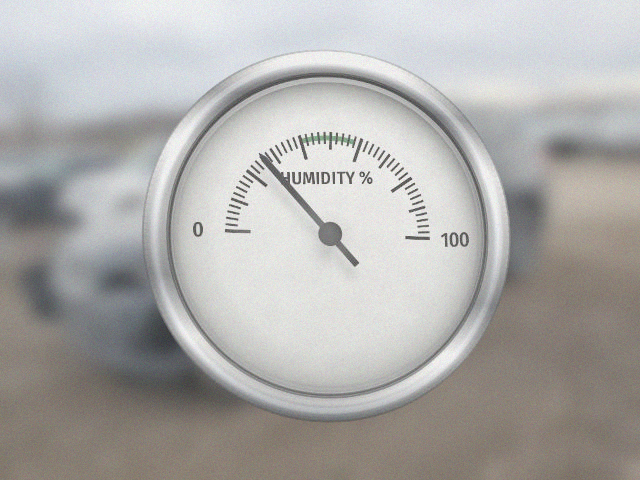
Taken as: 26 %
